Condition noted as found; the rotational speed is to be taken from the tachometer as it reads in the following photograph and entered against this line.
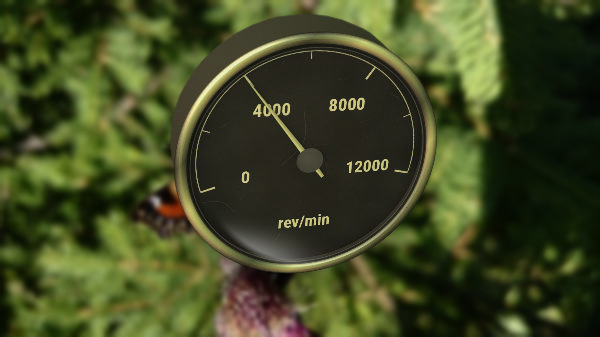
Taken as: 4000 rpm
